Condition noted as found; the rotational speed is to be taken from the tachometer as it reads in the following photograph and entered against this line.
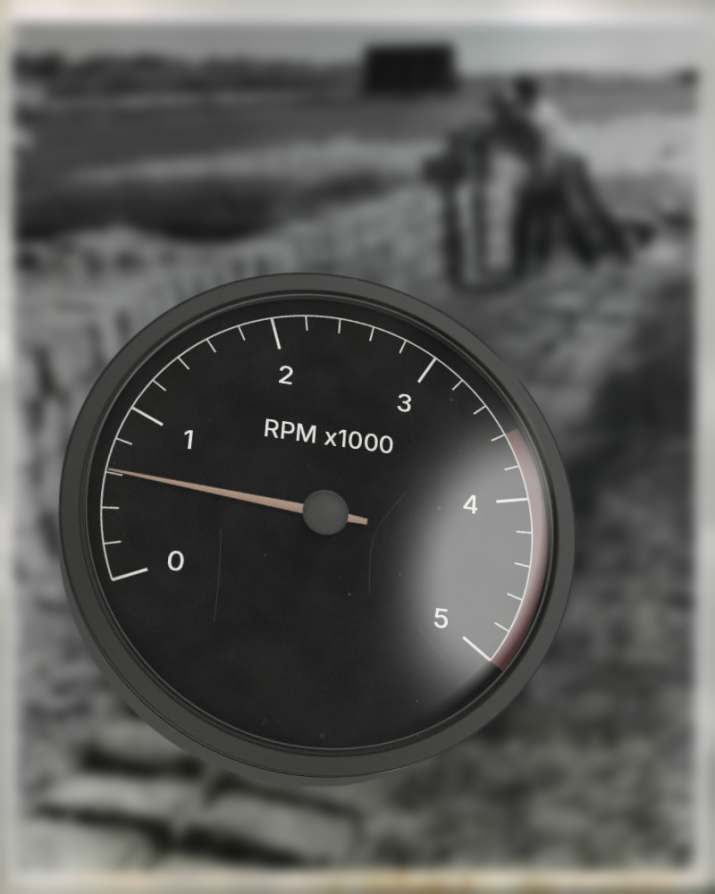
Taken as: 600 rpm
